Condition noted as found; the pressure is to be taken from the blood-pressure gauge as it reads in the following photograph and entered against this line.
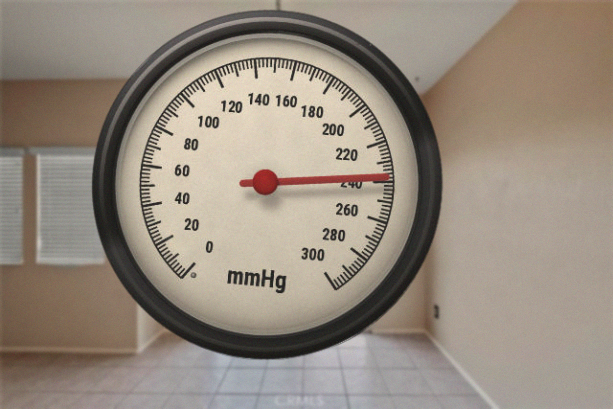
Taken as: 238 mmHg
